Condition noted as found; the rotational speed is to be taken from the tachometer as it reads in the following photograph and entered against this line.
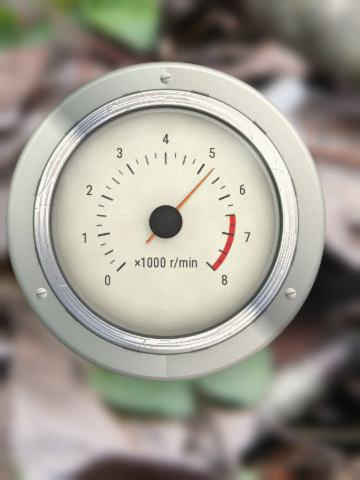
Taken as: 5250 rpm
